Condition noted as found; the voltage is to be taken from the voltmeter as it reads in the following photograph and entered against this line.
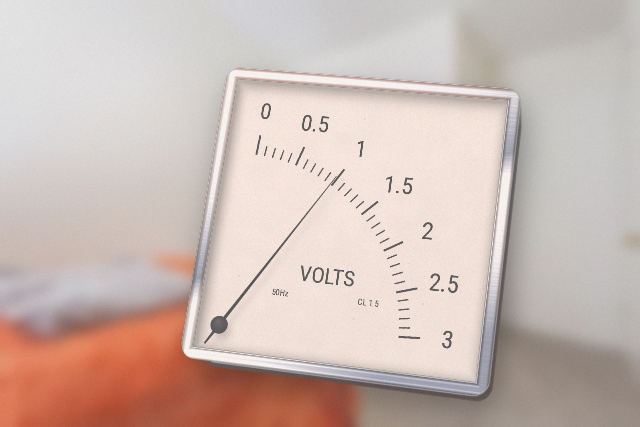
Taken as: 1 V
